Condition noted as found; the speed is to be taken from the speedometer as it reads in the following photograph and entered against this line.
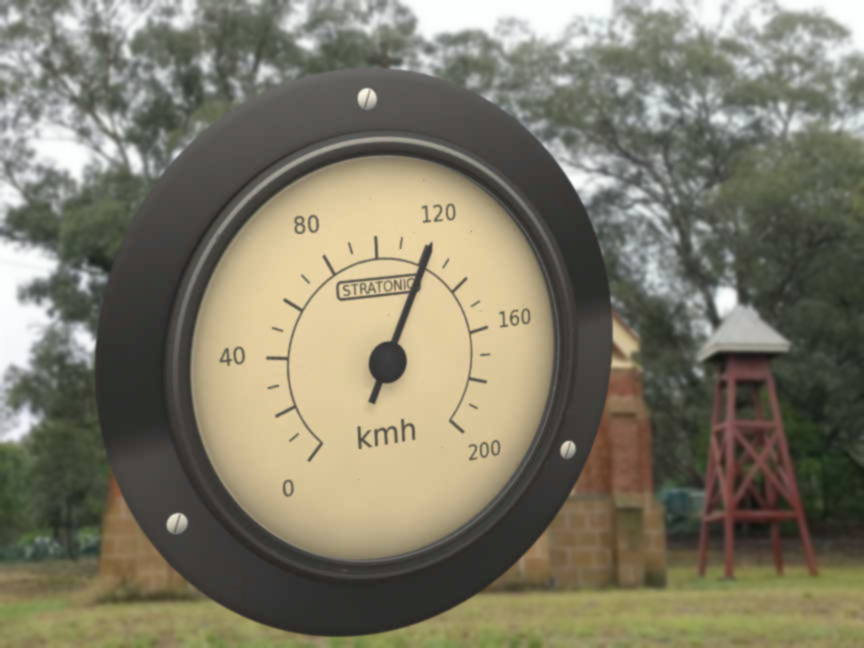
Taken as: 120 km/h
